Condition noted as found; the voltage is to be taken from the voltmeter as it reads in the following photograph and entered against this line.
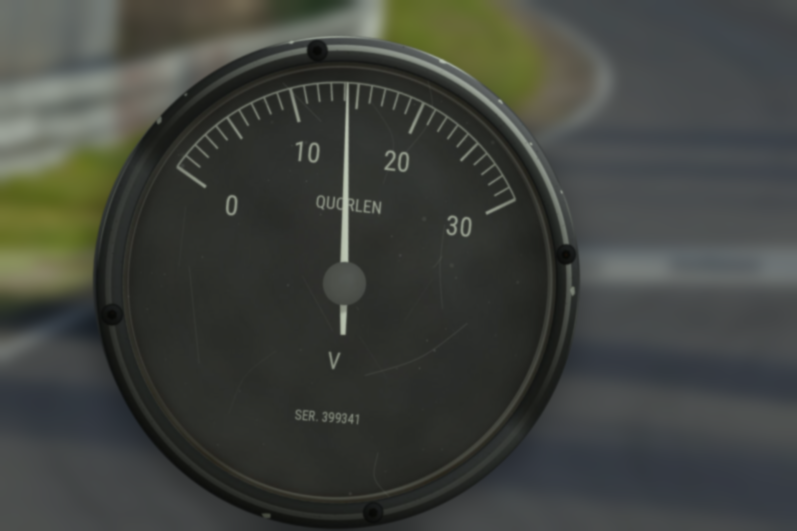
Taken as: 14 V
